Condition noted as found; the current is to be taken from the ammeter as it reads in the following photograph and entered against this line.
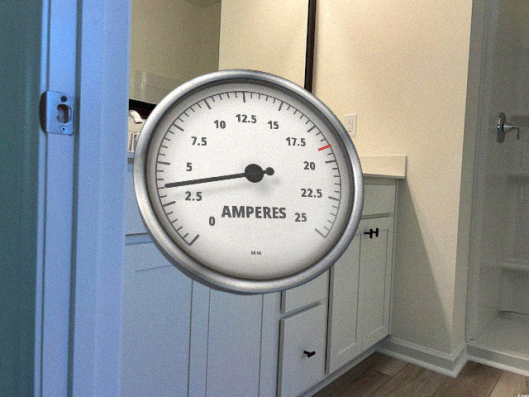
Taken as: 3.5 A
